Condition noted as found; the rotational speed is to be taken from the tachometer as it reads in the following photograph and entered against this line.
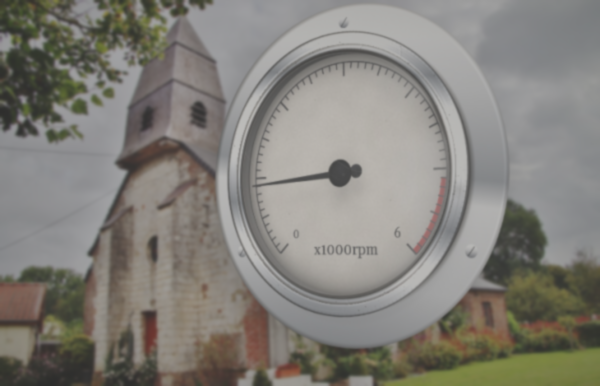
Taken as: 900 rpm
